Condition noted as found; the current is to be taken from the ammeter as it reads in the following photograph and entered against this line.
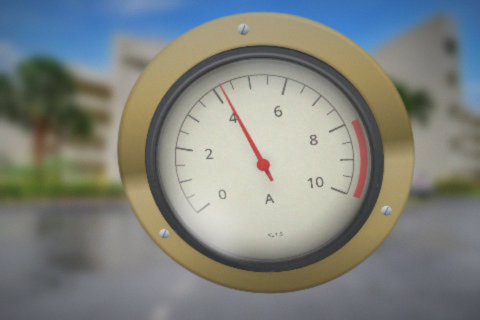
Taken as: 4.25 A
